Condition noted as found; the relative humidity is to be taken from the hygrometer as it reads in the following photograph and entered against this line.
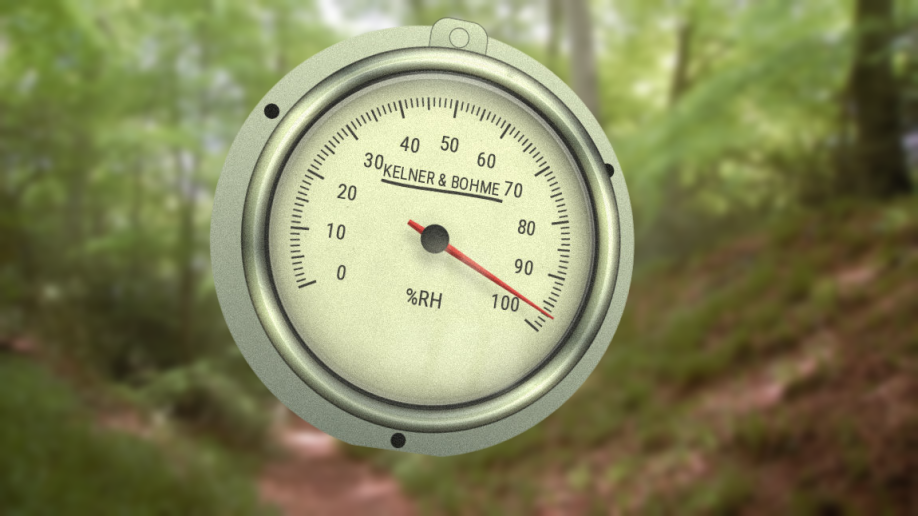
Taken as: 97 %
